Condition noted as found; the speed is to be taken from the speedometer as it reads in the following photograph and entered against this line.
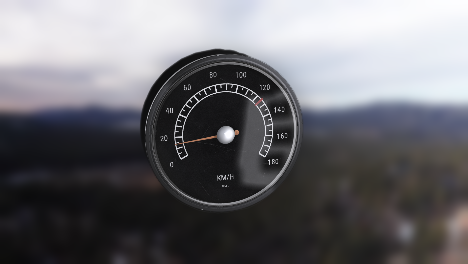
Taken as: 15 km/h
